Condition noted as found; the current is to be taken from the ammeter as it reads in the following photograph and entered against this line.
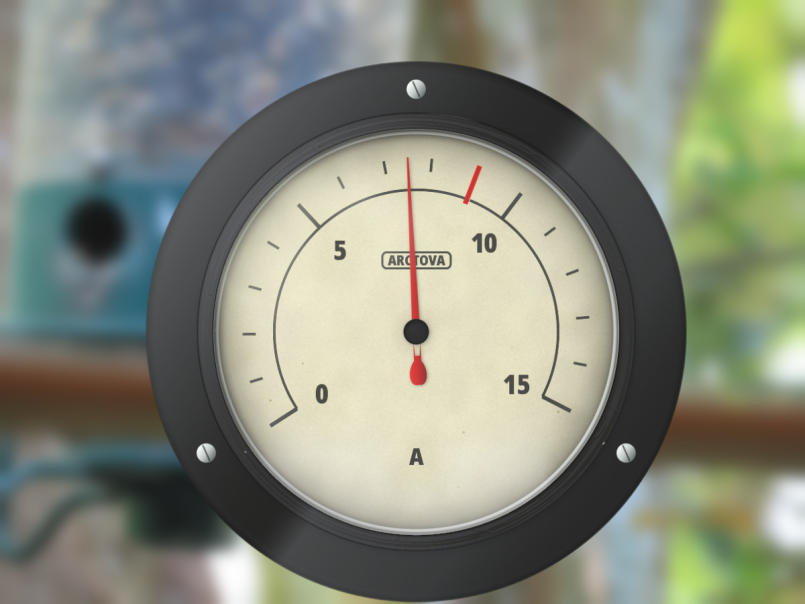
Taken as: 7.5 A
